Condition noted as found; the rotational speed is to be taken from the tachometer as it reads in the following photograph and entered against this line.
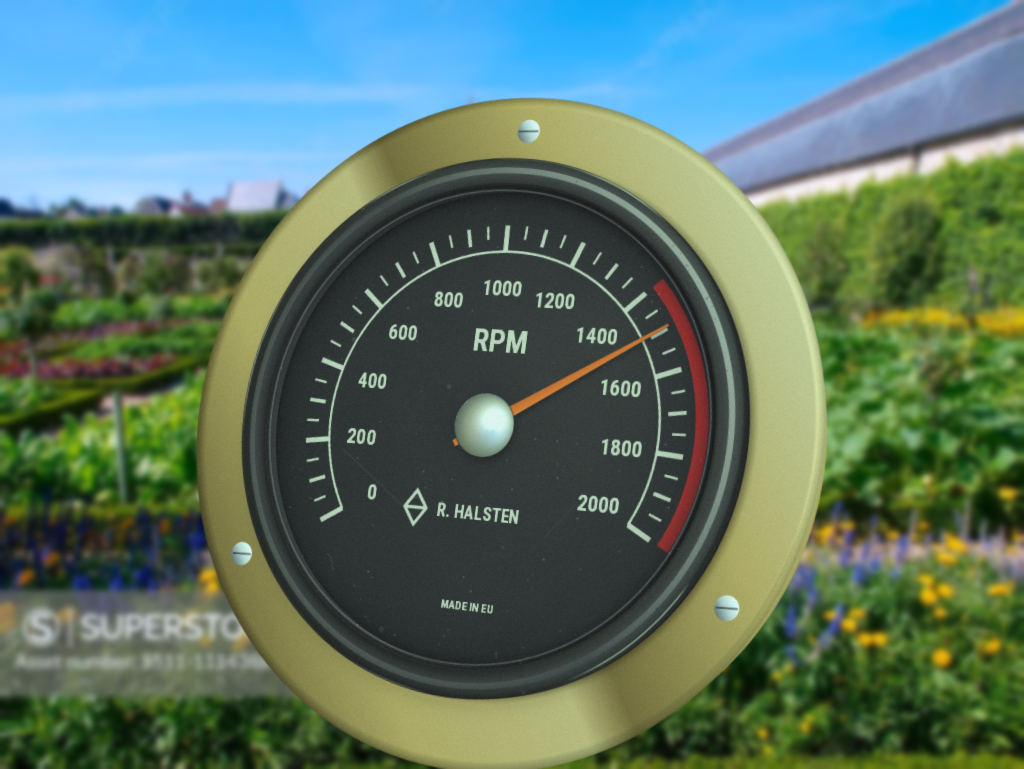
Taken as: 1500 rpm
